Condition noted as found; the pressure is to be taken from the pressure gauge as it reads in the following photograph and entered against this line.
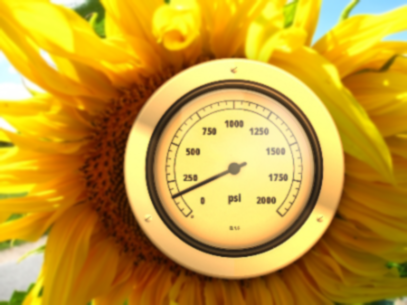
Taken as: 150 psi
